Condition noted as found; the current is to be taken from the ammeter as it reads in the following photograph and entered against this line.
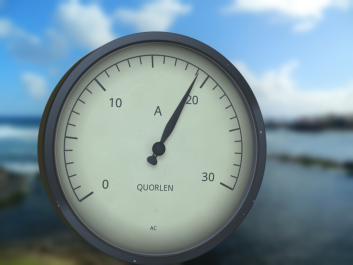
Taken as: 19 A
